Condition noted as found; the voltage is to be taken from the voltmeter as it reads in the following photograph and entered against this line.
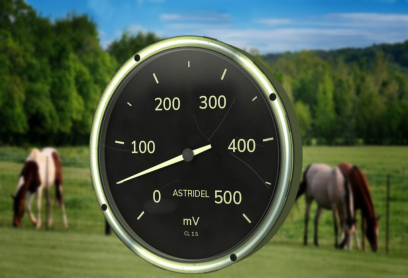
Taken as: 50 mV
